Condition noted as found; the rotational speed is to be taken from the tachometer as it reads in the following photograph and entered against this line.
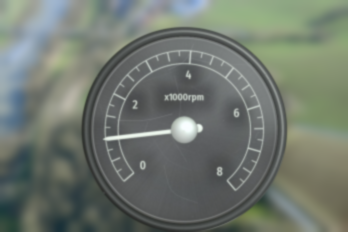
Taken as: 1000 rpm
